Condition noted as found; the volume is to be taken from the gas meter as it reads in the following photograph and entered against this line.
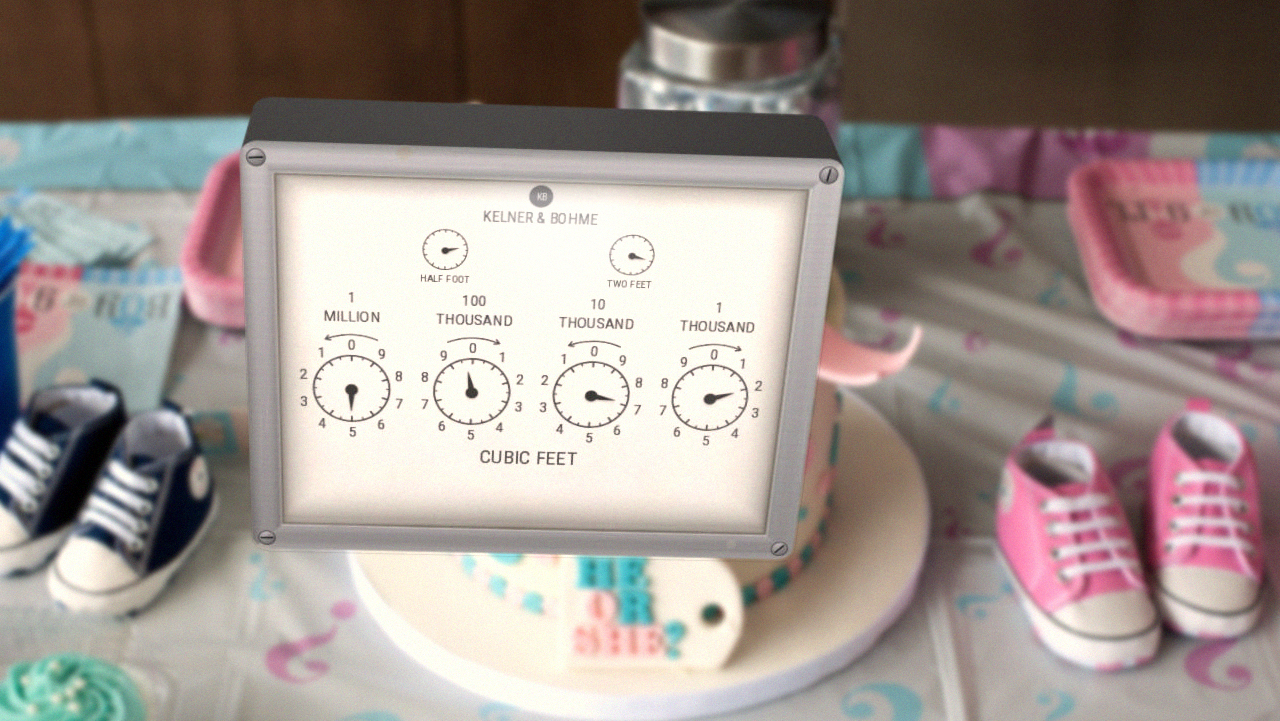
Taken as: 497200 ft³
